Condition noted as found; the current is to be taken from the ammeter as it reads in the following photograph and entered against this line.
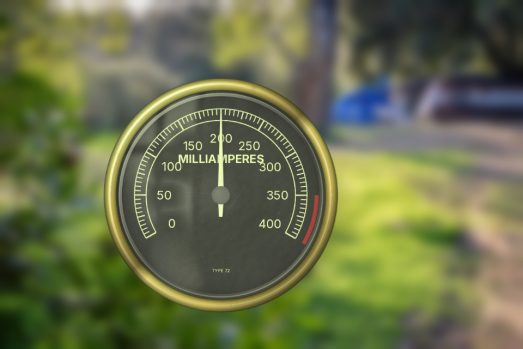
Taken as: 200 mA
